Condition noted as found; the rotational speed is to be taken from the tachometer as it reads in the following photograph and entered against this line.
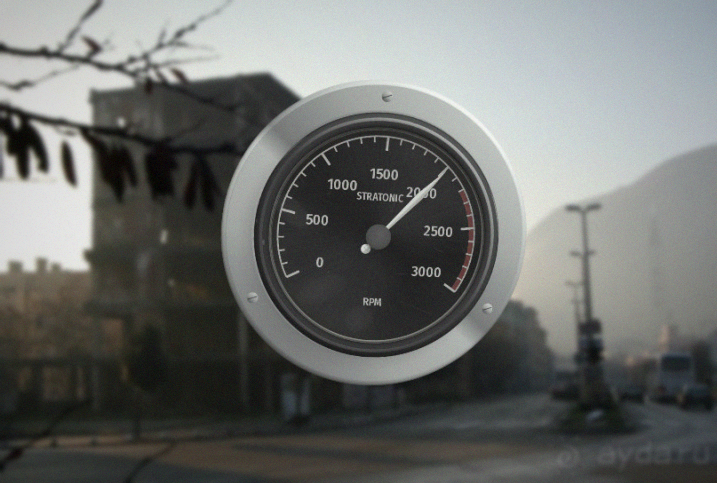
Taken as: 2000 rpm
